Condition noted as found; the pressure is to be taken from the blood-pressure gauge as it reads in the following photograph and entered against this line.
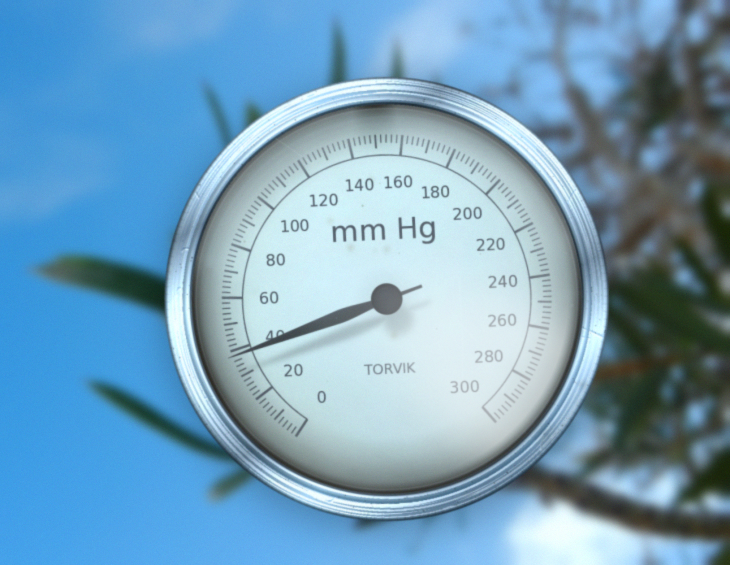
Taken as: 38 mmHg
